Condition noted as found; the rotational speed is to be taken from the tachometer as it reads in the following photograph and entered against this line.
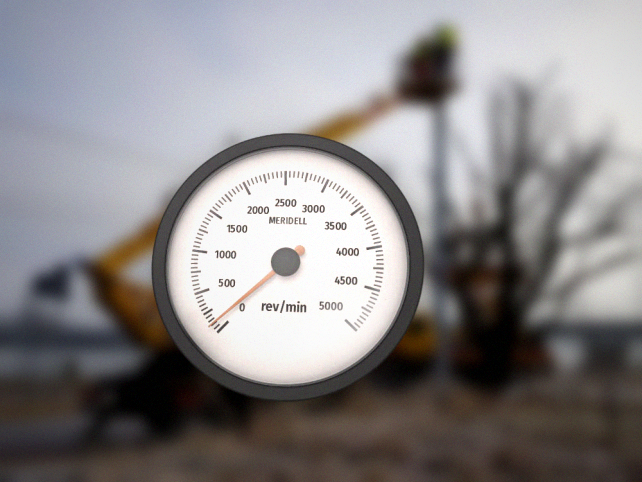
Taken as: 100 rpm
